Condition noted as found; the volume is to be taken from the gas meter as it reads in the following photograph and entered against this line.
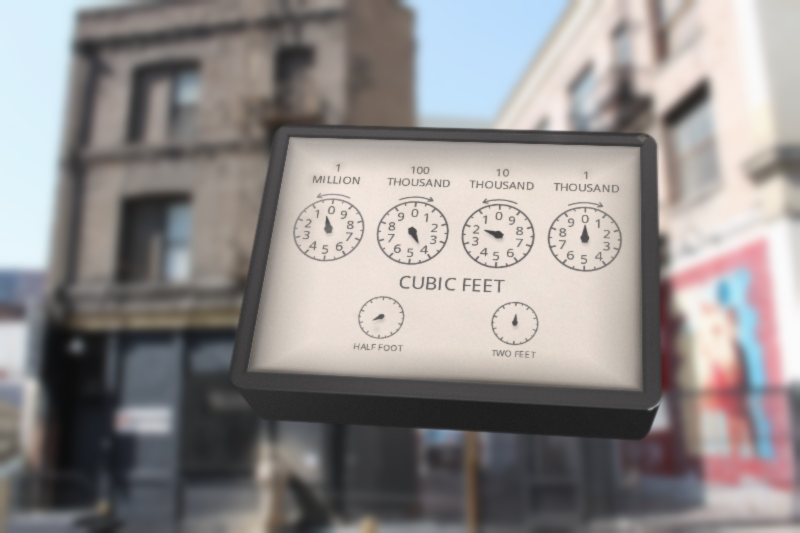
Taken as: 42000 ft³
